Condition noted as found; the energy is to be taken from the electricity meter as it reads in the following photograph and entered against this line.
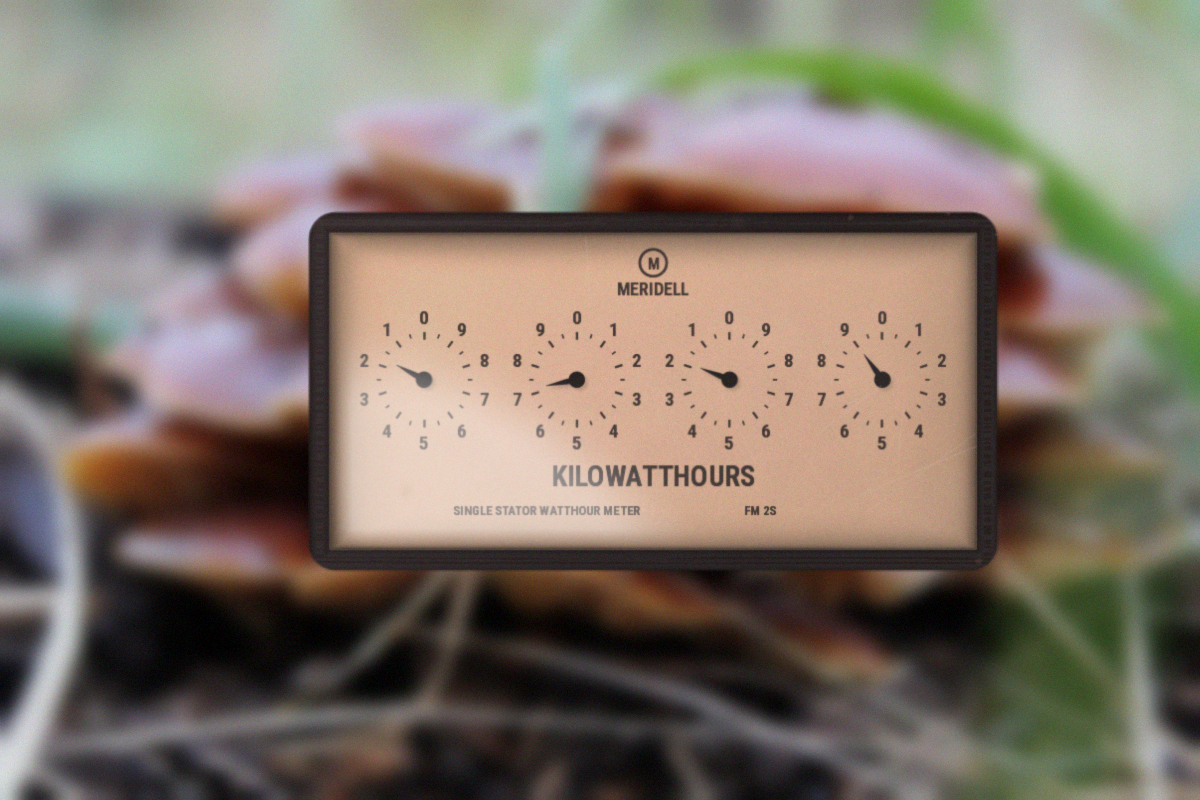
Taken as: 1719 kWh
